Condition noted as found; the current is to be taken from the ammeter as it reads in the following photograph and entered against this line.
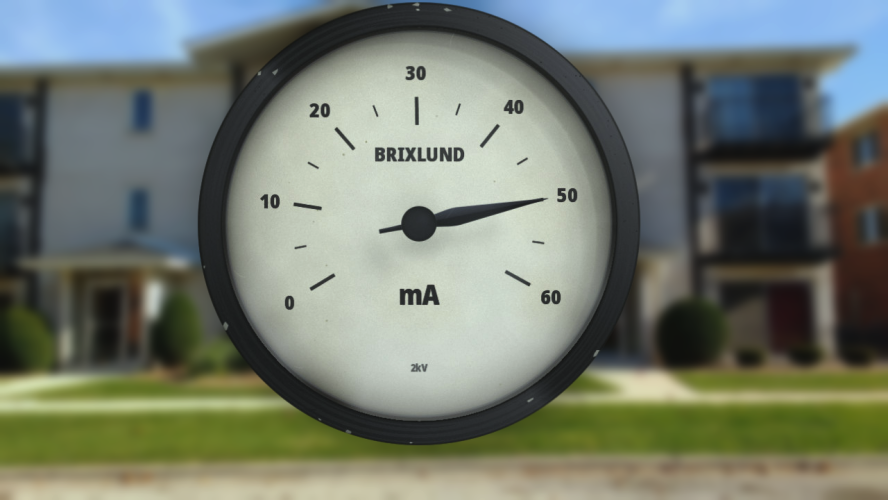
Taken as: 50 mA
